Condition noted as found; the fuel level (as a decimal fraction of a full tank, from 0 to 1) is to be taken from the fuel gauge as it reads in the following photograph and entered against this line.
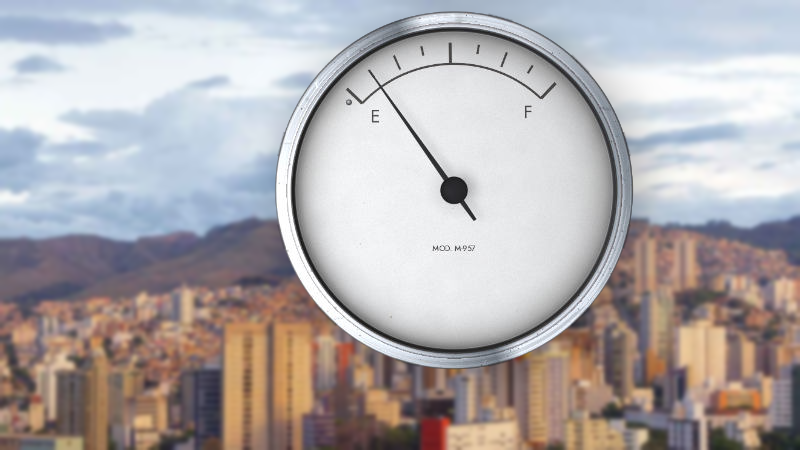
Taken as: 0.125
